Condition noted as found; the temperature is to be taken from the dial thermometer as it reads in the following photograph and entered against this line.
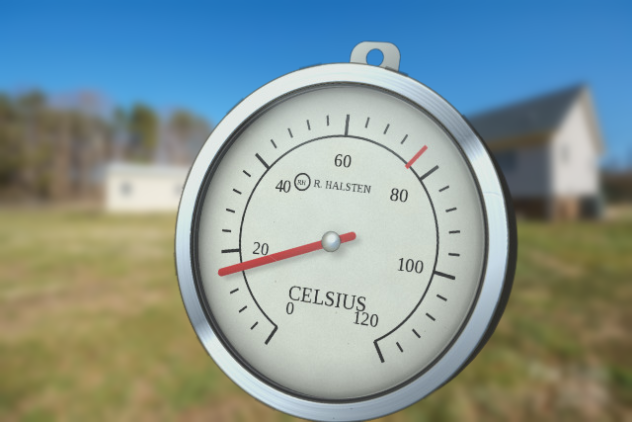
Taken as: 16 °C
